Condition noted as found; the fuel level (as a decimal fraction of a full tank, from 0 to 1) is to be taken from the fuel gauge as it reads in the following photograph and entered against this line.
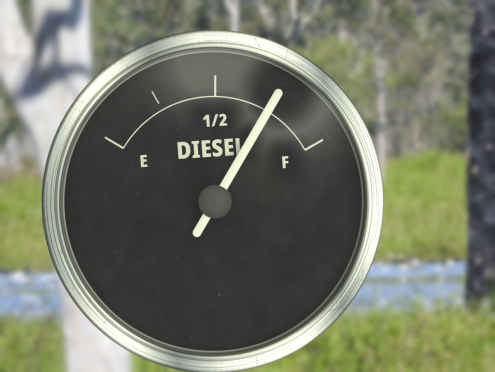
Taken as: 0.75
